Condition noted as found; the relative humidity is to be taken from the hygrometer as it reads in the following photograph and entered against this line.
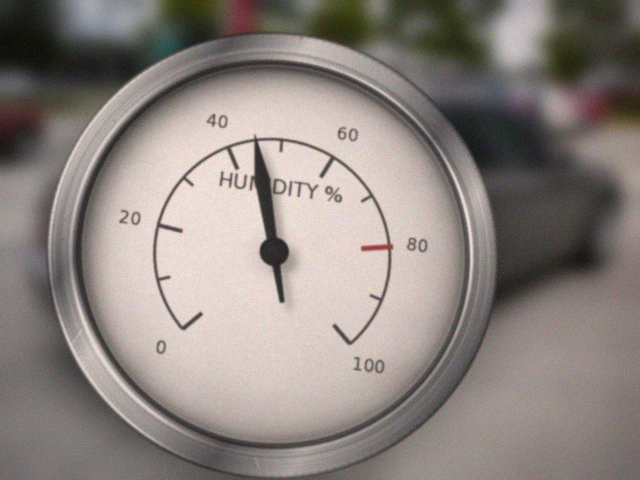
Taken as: 45 %
